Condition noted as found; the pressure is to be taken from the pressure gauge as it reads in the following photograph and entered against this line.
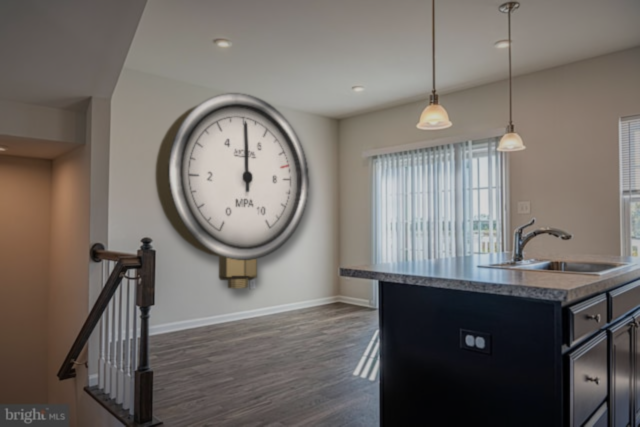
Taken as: 5 MPa
